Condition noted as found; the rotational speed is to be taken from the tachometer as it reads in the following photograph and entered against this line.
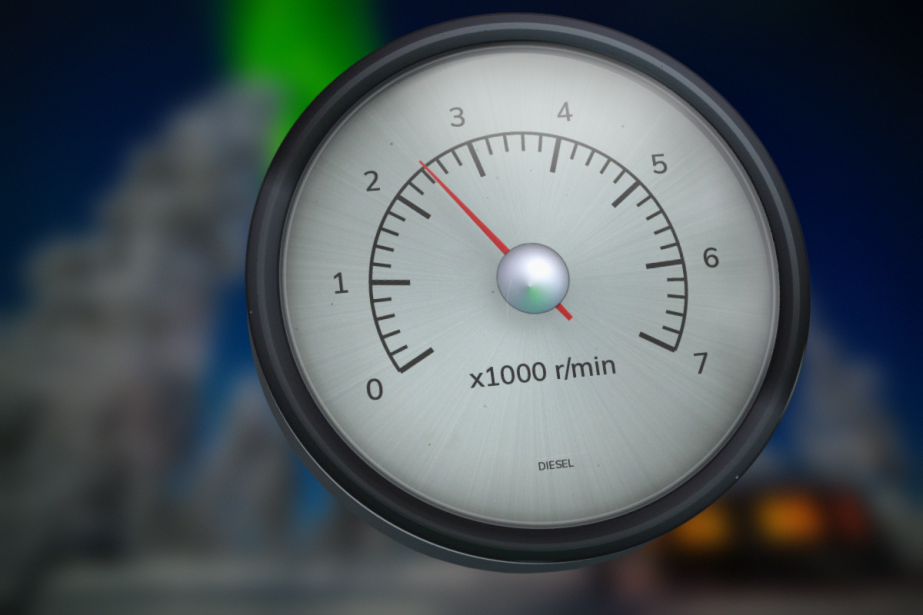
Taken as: 2400 rpm
